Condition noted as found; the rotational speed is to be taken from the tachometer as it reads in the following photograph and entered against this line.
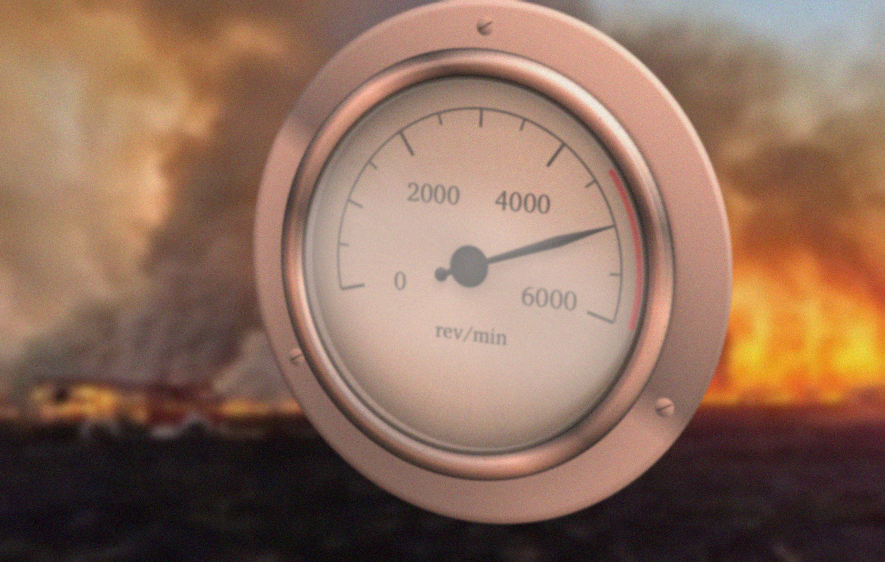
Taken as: 5000 rpm
